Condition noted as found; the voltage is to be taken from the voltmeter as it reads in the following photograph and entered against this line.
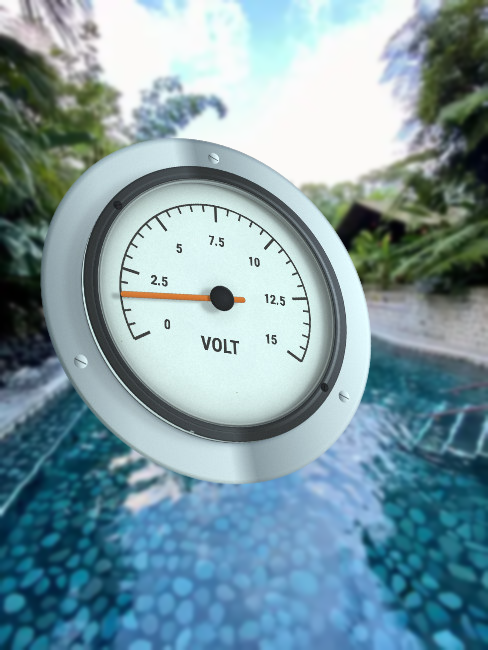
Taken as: 1.5 V
